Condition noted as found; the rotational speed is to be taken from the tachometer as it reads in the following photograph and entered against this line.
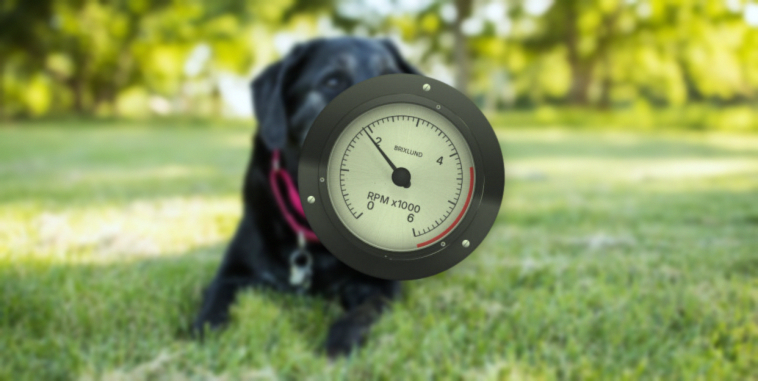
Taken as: 1900 rpm
